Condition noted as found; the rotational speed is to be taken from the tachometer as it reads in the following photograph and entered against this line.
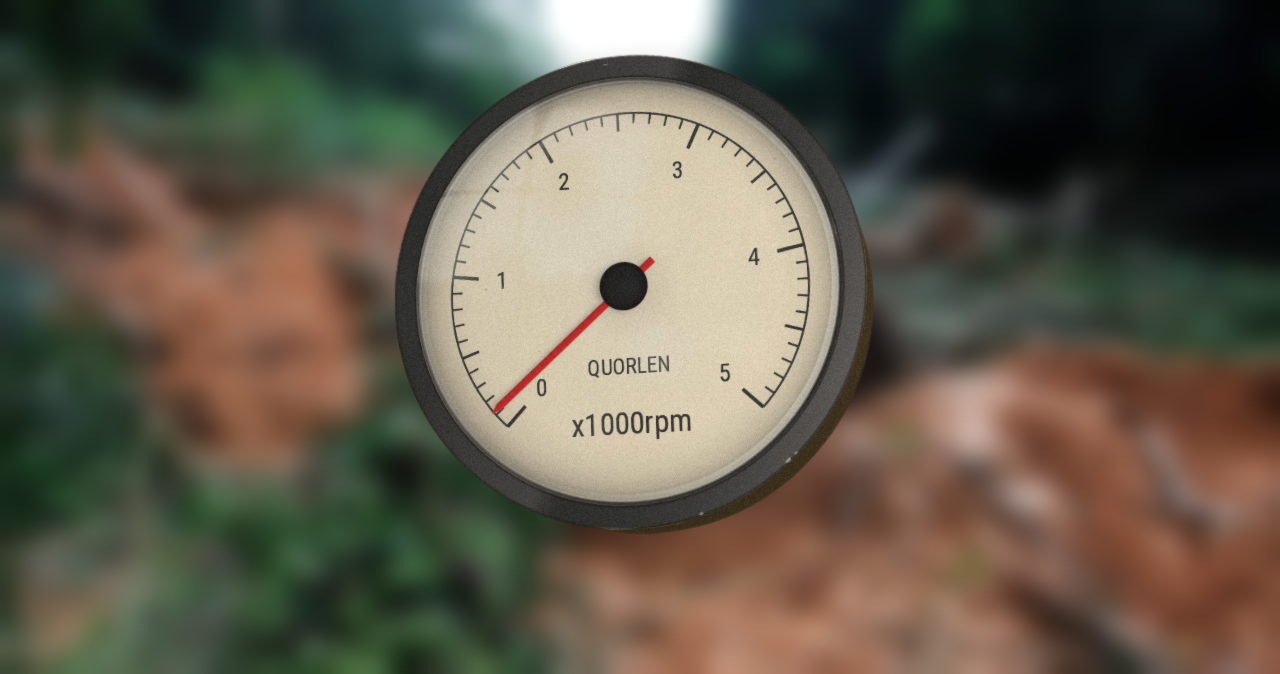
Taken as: 100 rpm
